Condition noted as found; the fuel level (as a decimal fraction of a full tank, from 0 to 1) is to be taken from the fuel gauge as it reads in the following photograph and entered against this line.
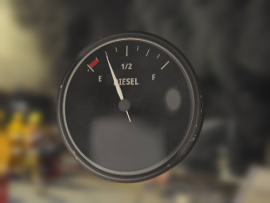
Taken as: 0.25
